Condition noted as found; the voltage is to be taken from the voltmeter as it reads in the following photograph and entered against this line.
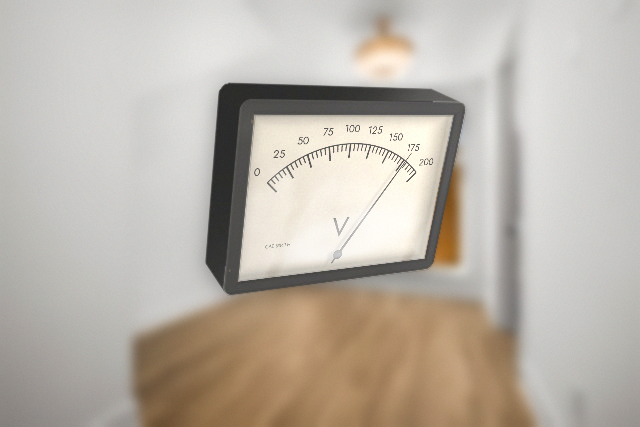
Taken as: 175 V
